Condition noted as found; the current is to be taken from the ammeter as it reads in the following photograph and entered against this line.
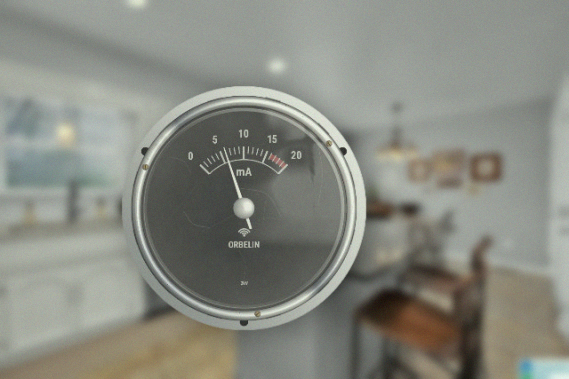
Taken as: 6 mA
